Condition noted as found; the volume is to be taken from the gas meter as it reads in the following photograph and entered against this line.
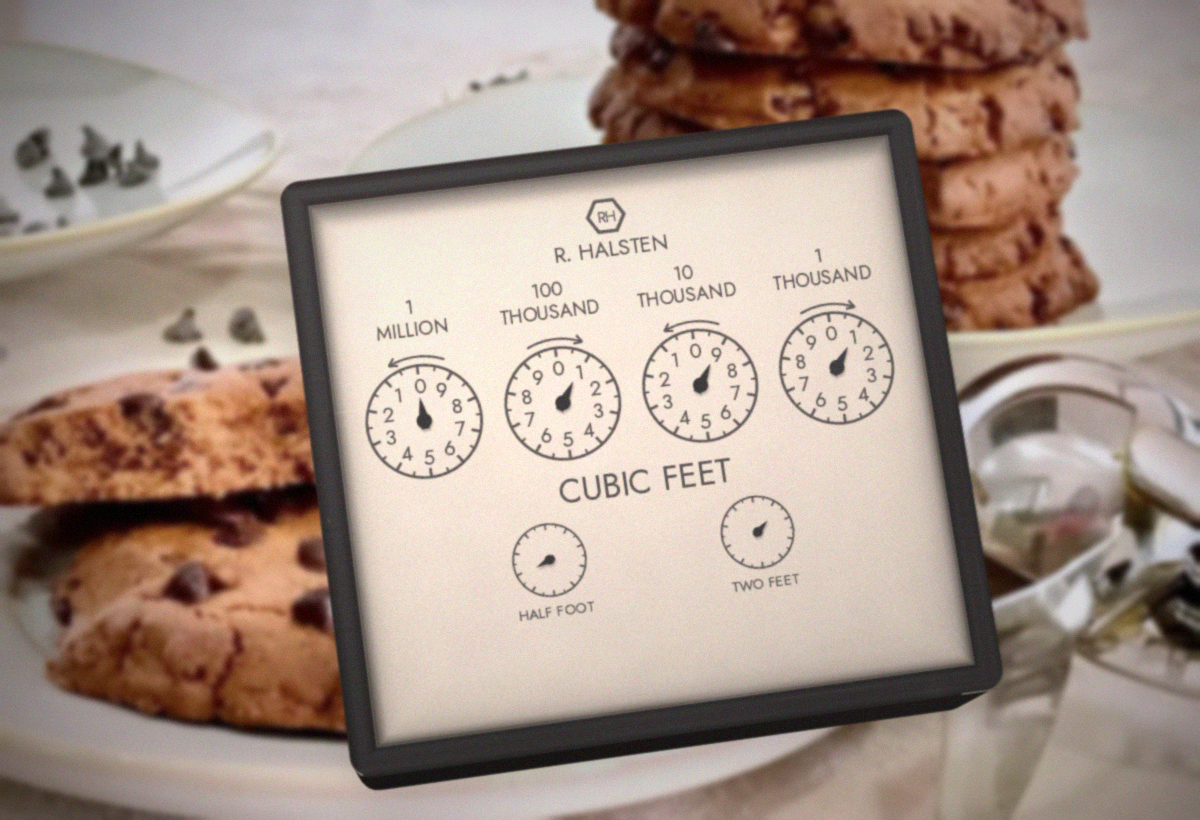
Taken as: 9100 ft³
